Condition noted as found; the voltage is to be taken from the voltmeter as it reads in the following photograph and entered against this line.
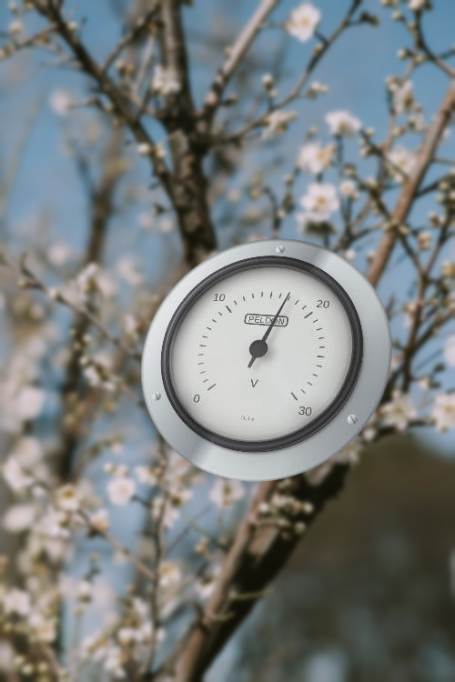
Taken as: 17 V
